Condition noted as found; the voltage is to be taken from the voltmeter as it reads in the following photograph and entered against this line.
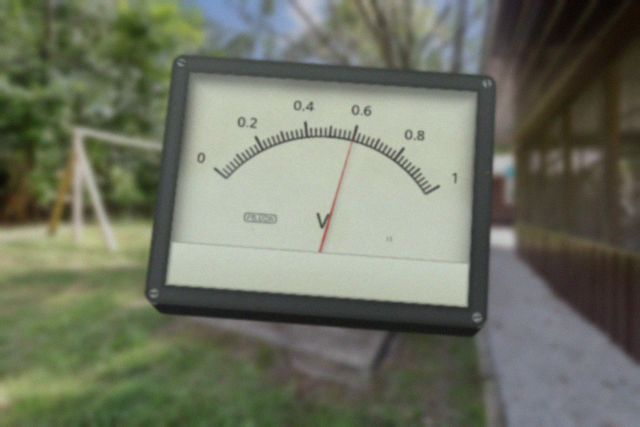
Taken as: 0.6 V
